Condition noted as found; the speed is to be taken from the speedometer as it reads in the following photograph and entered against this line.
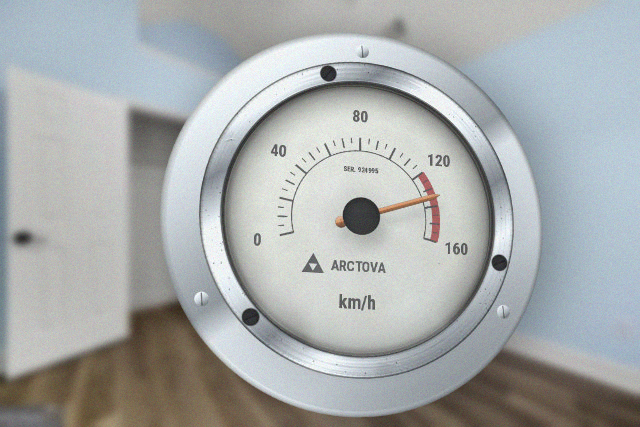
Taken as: 135 km/h
